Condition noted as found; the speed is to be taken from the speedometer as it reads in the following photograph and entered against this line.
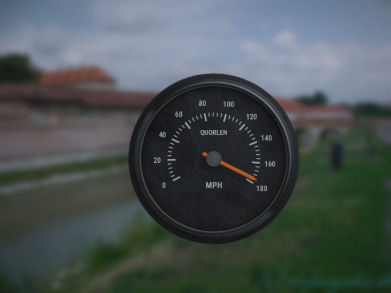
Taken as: 176 mph
